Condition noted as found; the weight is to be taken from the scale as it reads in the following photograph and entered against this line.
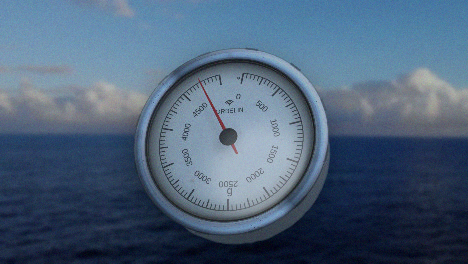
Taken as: 4750 g
